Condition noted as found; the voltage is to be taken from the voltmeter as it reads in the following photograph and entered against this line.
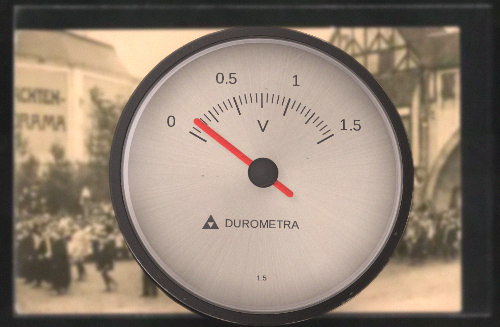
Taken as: 0.1 V
